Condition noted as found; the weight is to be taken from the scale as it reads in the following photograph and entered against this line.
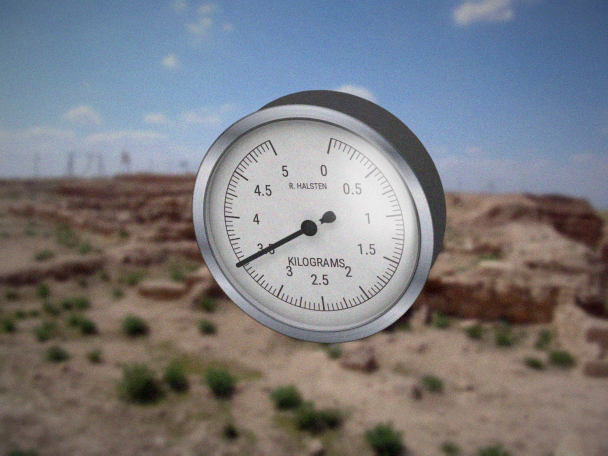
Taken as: 3.5 kg
